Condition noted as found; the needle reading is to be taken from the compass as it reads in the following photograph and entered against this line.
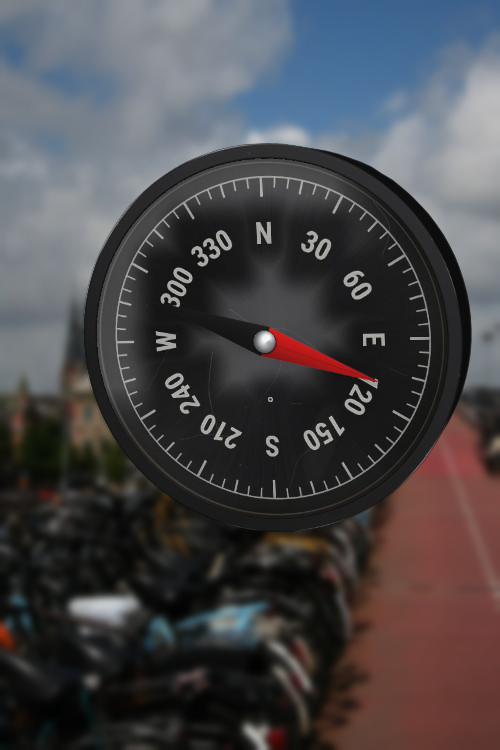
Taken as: 110 °
